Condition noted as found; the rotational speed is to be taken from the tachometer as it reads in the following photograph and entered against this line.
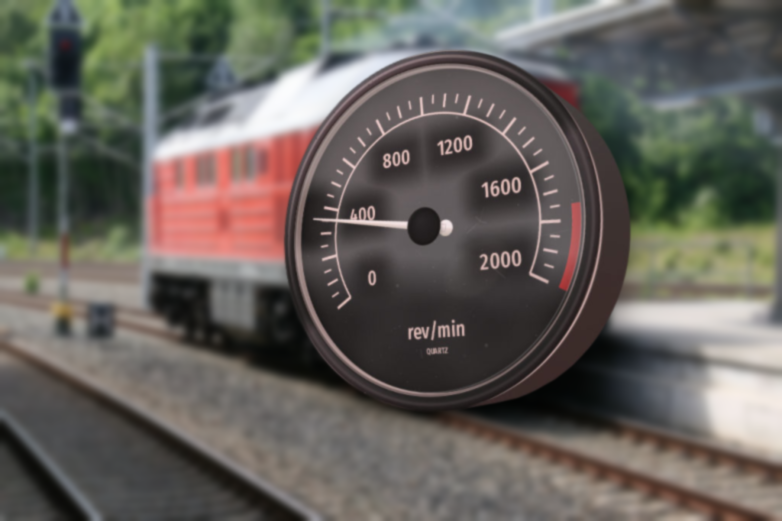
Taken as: 350 rpm
